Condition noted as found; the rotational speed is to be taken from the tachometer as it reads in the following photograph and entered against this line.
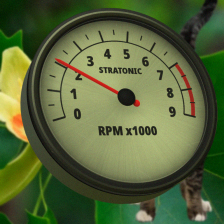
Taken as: 2000 rpm
